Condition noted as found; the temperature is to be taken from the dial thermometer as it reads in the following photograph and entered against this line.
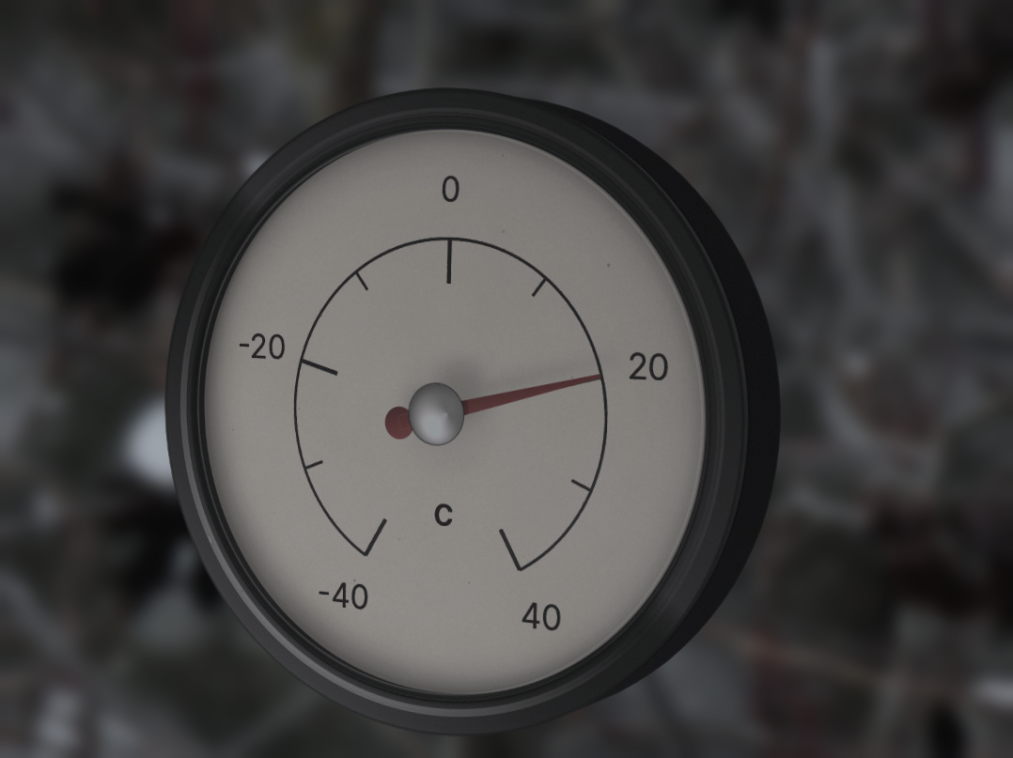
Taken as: 20 °C
